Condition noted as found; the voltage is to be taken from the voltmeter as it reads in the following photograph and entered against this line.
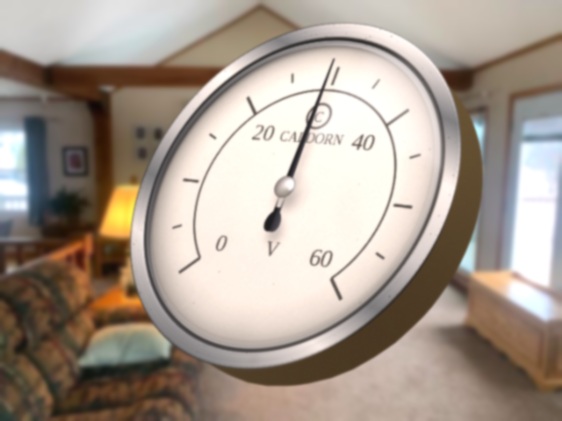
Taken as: 30 V
